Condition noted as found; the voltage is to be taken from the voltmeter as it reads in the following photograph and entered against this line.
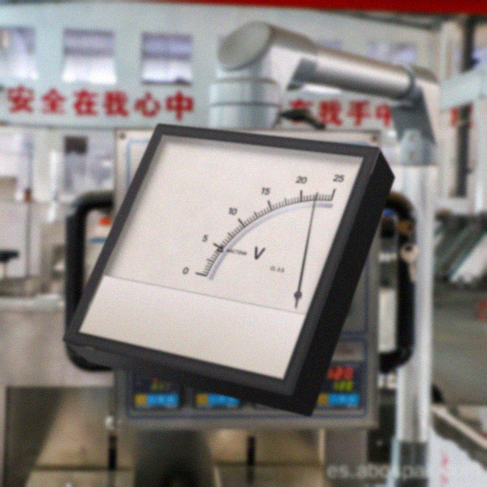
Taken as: 22.5 V
